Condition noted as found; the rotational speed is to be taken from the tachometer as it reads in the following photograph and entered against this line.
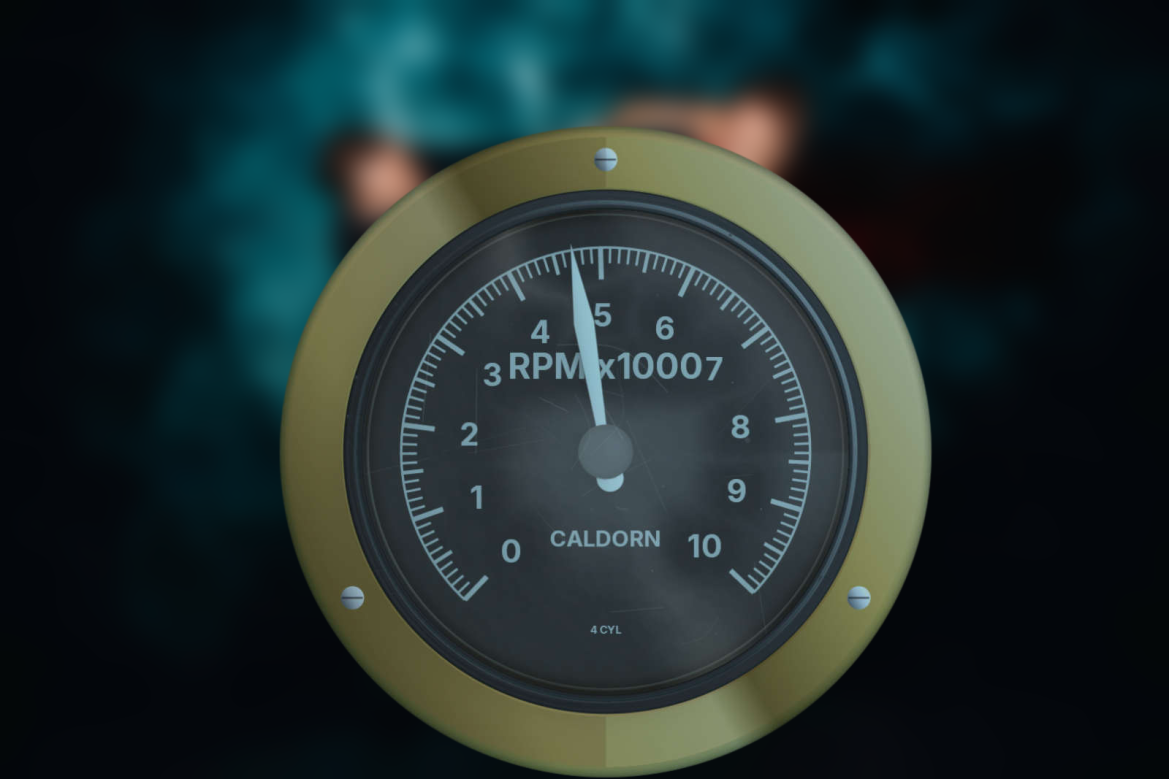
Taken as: 4700 rpm
